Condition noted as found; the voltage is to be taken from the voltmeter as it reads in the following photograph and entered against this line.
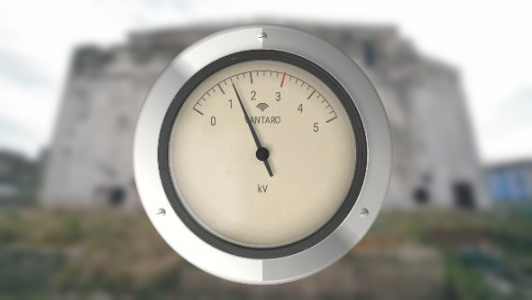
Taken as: 1.4 kV
